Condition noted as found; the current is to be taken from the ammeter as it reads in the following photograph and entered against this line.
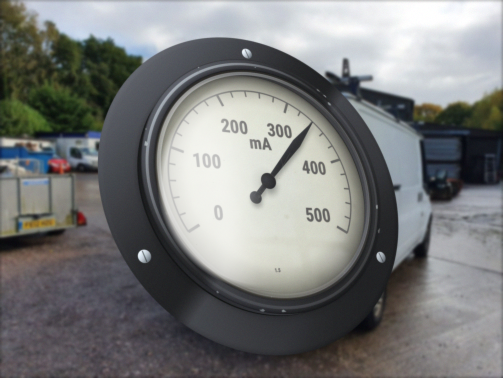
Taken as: 340 mA
